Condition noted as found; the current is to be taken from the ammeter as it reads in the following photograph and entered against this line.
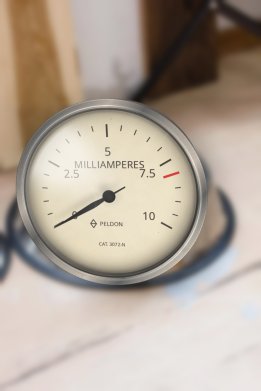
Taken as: 0 mA
